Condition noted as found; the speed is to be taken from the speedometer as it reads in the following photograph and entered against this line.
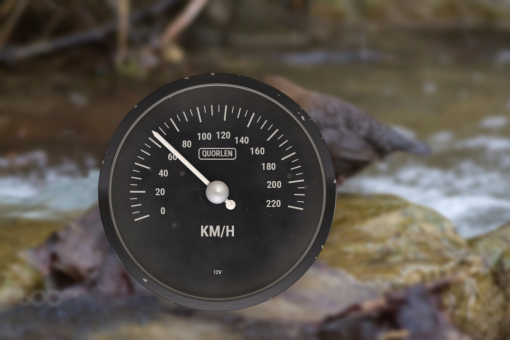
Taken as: 65 km/h
